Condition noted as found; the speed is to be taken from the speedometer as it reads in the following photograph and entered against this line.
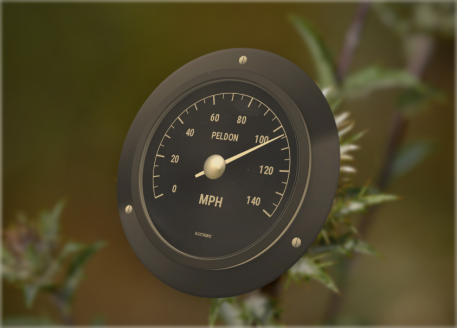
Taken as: 105 mph
